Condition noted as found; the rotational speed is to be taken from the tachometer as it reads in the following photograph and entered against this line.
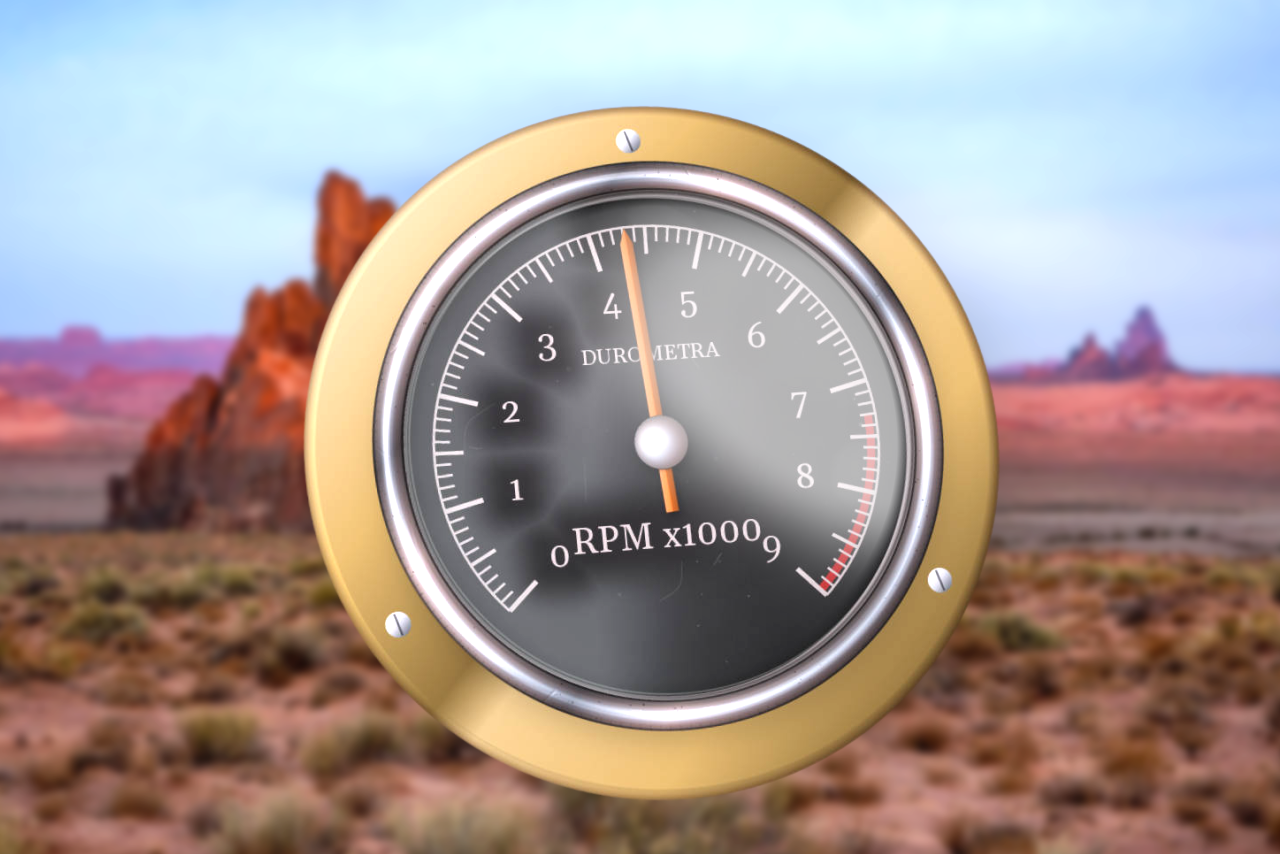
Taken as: 4300 rpm
